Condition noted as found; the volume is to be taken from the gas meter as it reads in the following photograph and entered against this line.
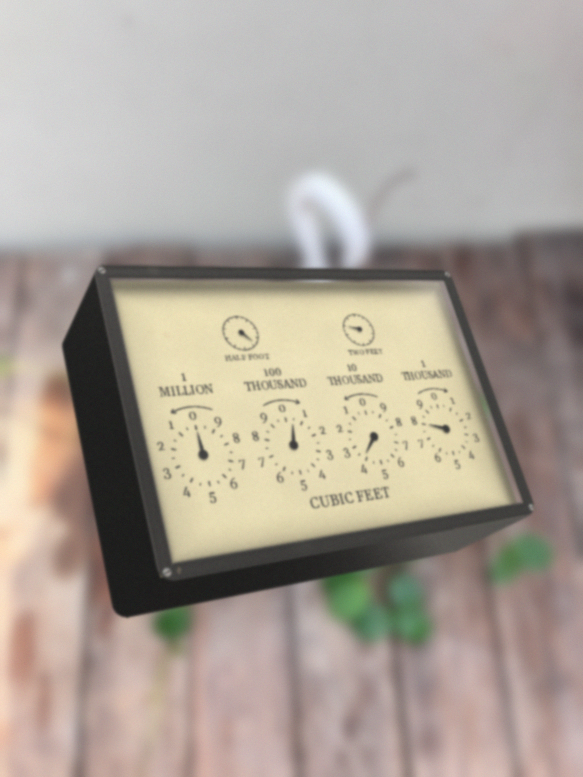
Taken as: 3800 ft³
